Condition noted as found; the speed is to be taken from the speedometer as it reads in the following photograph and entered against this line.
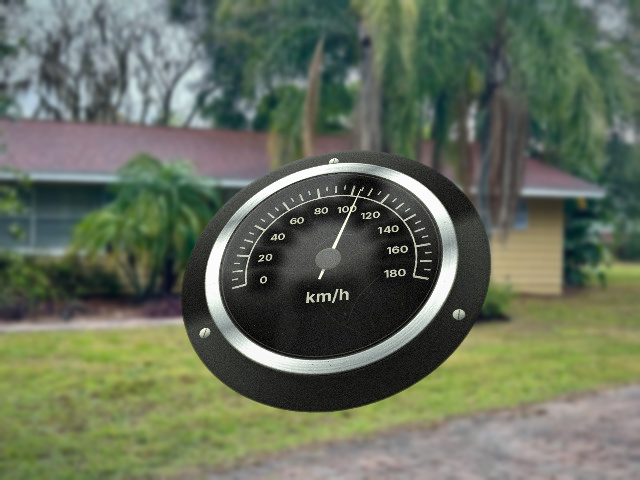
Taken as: 105 km/h
